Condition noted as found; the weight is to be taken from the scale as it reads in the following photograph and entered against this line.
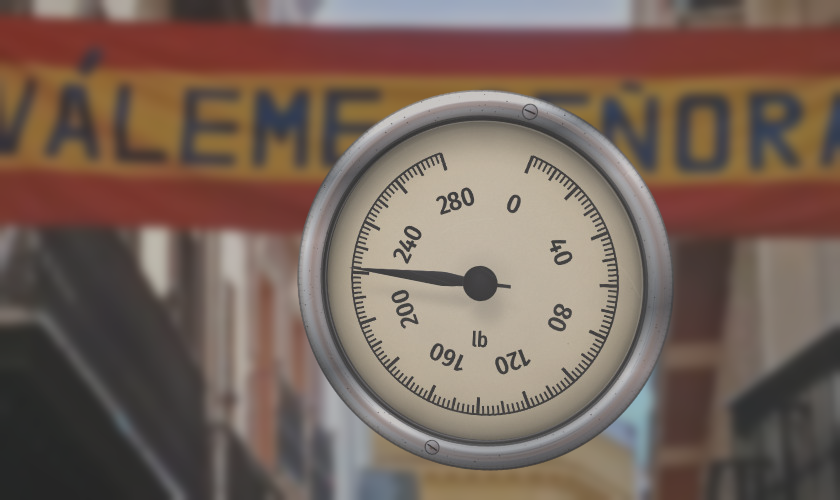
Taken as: 222 lb
